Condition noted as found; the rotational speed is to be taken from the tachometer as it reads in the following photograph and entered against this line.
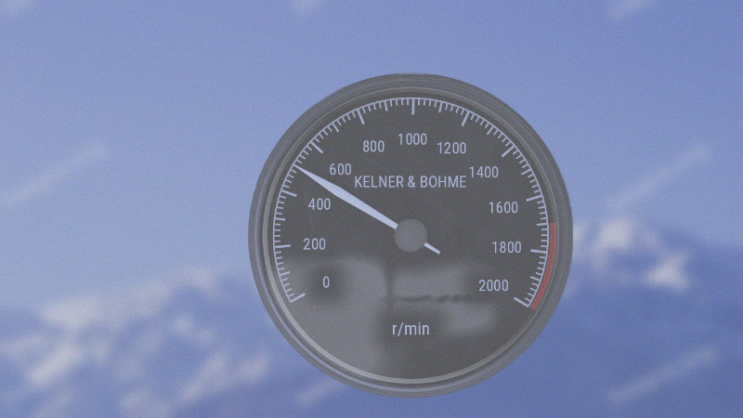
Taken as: 500 rpm
